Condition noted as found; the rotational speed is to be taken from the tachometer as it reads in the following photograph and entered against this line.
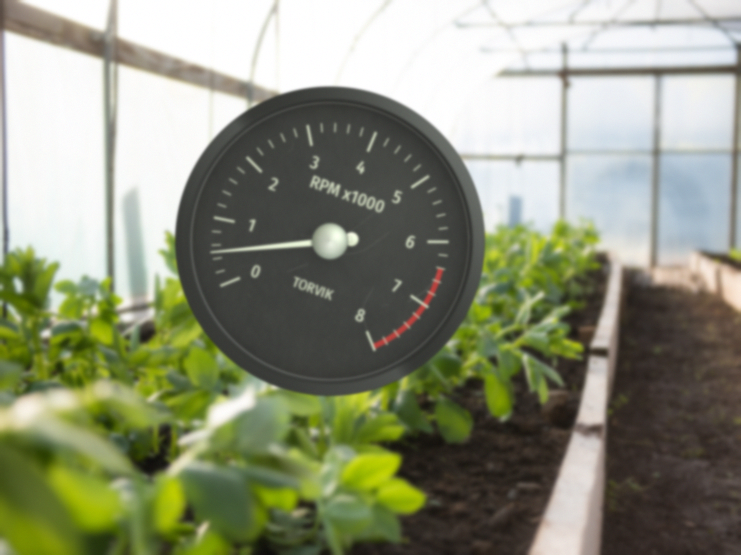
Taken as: 500 rpm
